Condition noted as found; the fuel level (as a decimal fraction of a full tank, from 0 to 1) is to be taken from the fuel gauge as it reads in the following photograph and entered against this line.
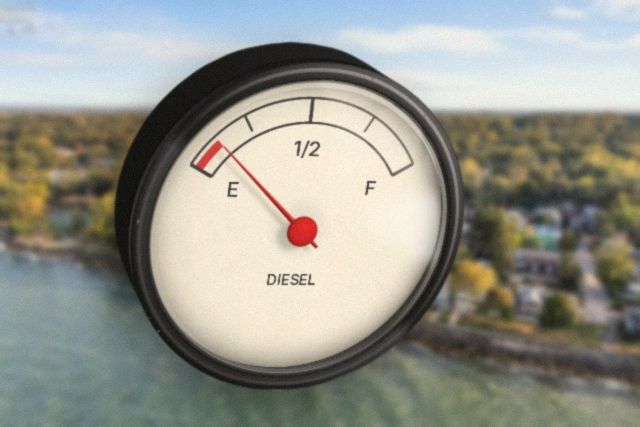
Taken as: 0.125
